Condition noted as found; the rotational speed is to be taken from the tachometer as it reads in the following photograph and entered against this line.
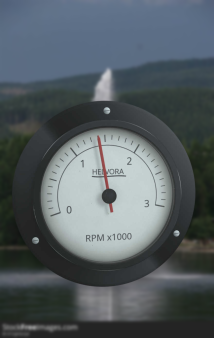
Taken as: 1400 rpm
